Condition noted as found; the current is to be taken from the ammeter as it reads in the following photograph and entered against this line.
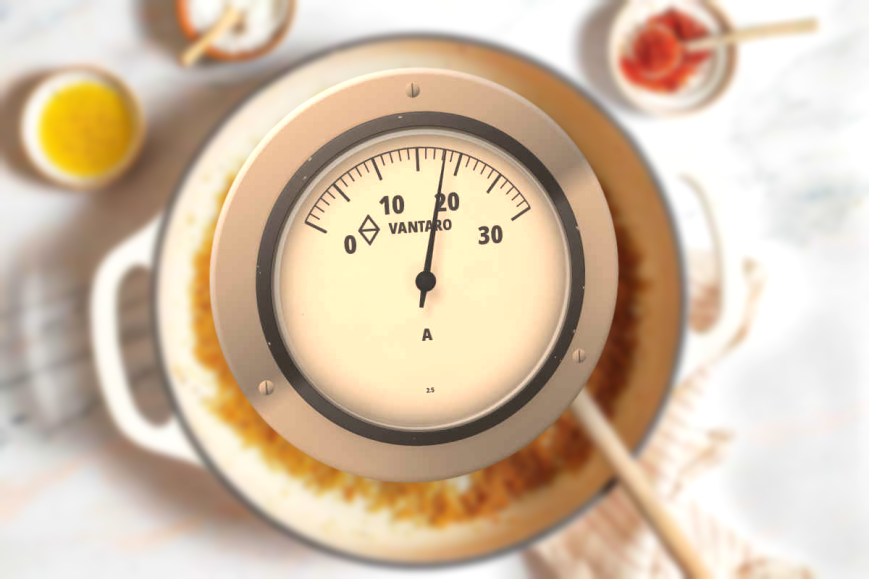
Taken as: 18 A
